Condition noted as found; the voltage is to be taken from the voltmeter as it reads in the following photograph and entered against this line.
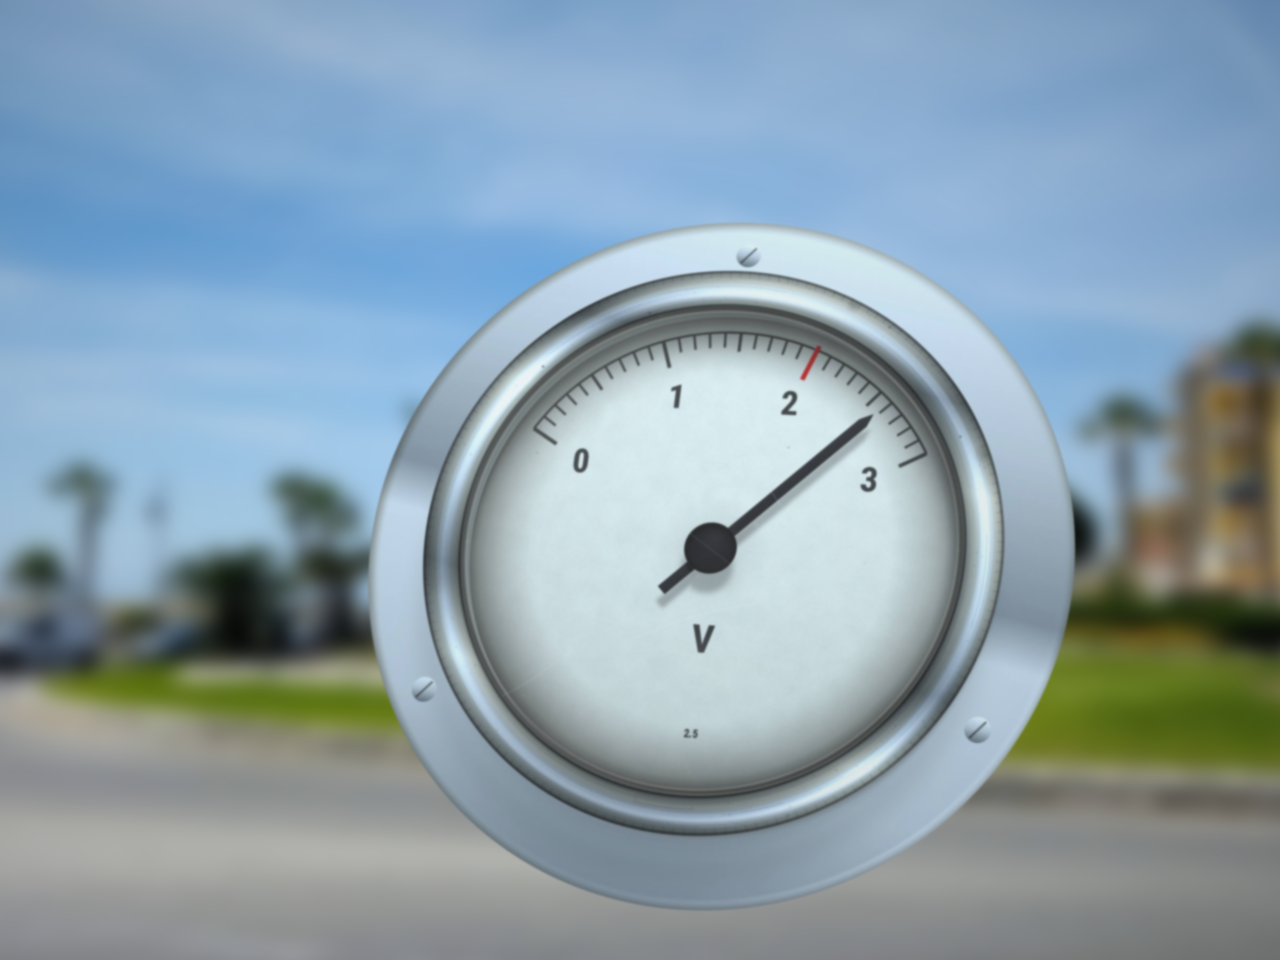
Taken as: 2.6 V
